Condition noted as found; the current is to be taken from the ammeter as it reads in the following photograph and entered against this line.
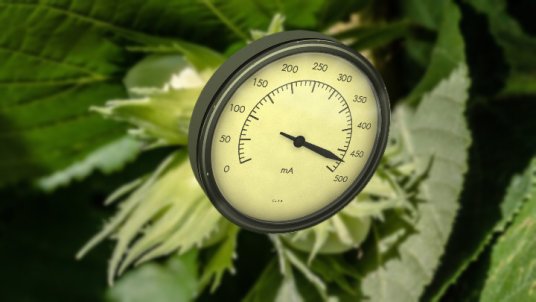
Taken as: 470 mA
